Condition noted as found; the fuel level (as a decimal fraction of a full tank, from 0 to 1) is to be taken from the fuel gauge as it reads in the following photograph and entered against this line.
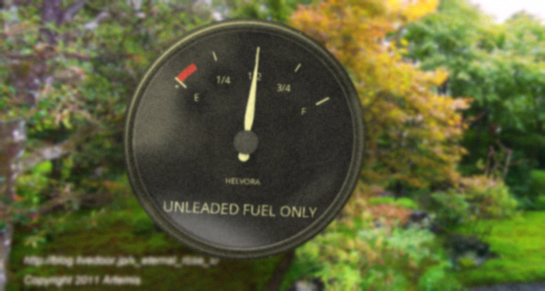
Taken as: 0.5
